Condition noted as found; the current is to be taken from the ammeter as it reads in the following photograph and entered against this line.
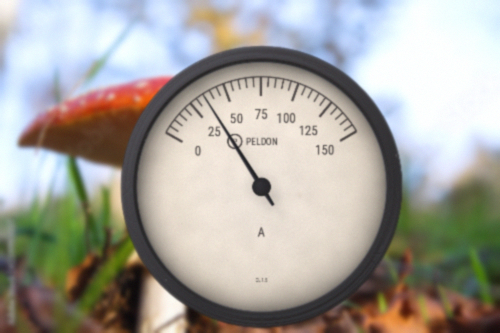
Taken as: 35 A
